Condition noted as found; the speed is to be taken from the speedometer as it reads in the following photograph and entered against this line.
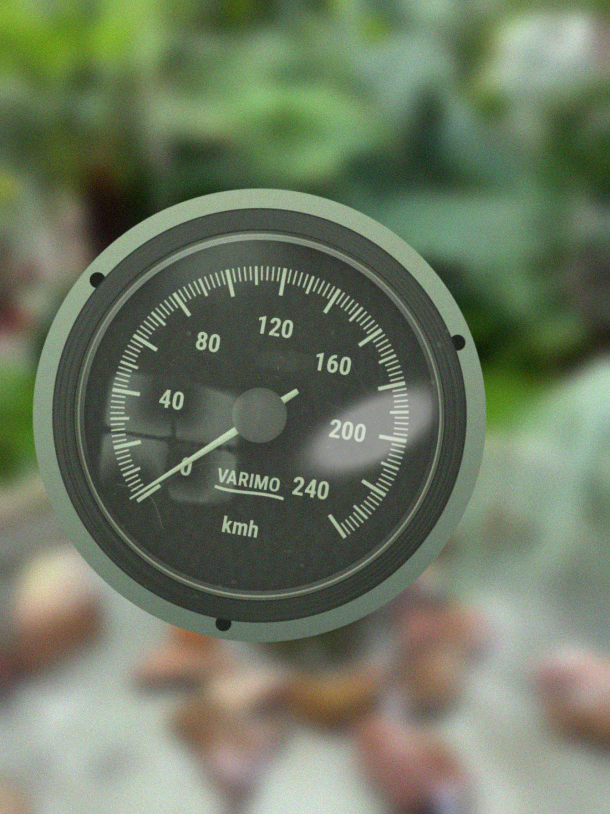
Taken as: 2 km/h
